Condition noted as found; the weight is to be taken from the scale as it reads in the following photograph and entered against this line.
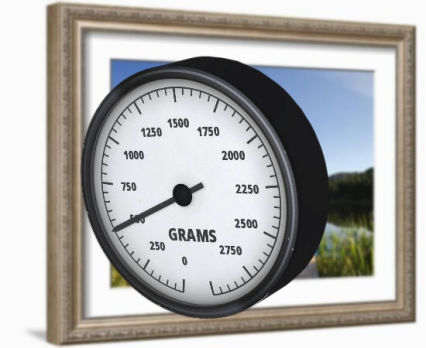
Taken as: 500 g
